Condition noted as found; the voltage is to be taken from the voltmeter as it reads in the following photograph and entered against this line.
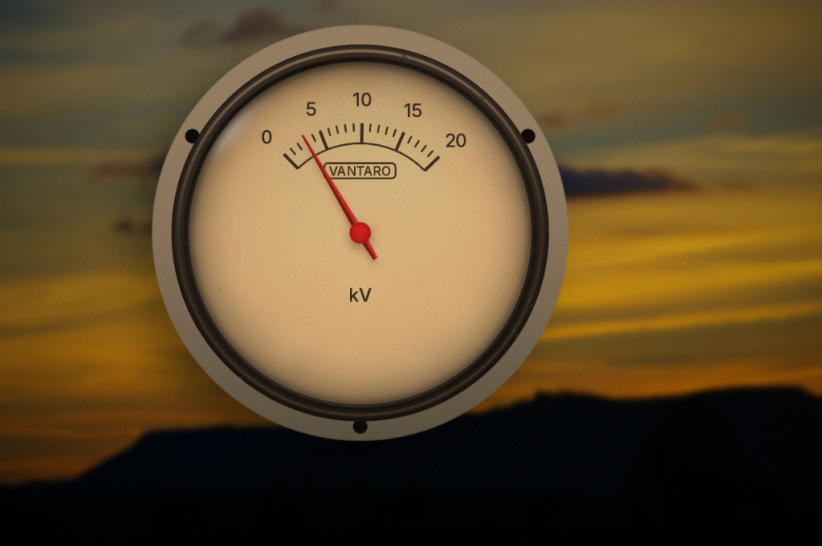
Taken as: 3 kV
